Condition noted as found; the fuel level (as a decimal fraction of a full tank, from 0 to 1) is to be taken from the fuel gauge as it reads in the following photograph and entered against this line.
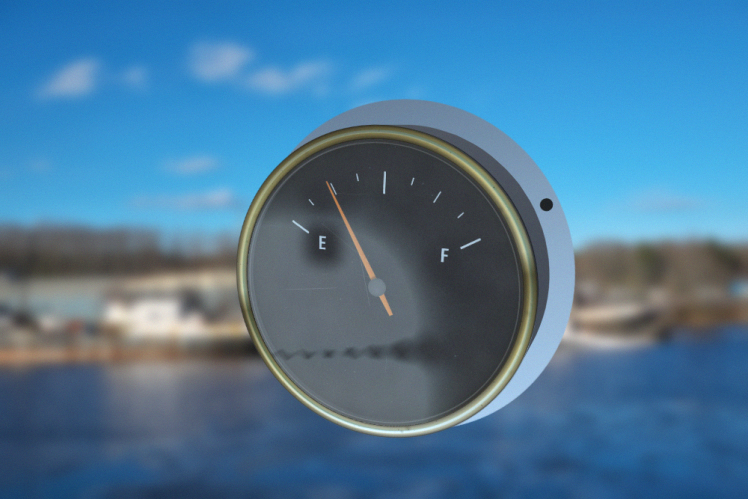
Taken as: 0.25
